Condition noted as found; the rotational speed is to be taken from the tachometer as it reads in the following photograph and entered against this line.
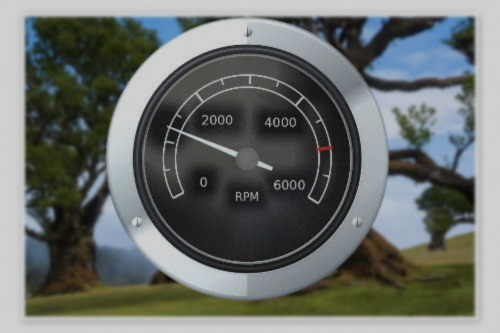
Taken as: 1250 rpm
